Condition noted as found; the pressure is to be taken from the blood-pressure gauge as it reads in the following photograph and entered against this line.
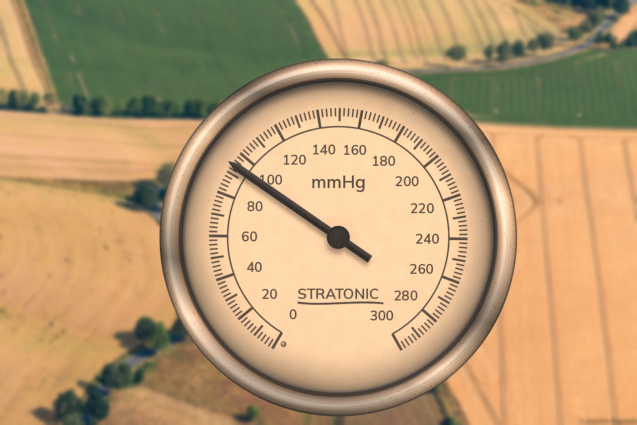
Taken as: 94 mmHg
